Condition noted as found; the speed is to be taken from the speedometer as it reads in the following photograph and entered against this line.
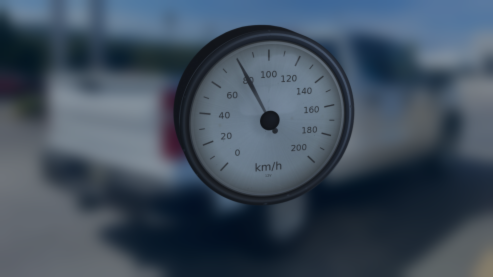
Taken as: 80 km/h
